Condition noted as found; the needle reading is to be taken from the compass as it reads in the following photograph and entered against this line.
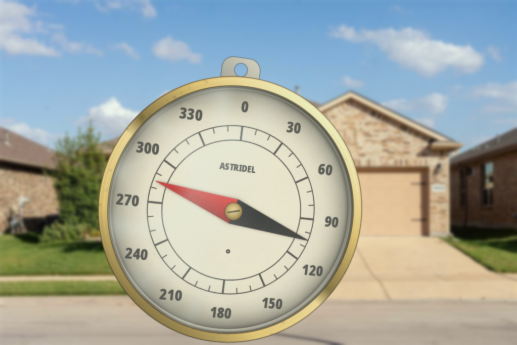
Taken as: 285 °
